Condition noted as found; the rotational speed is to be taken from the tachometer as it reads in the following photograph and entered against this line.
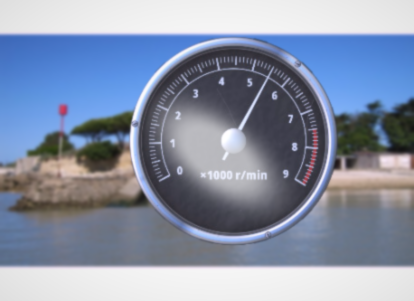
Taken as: 5500 rpm
